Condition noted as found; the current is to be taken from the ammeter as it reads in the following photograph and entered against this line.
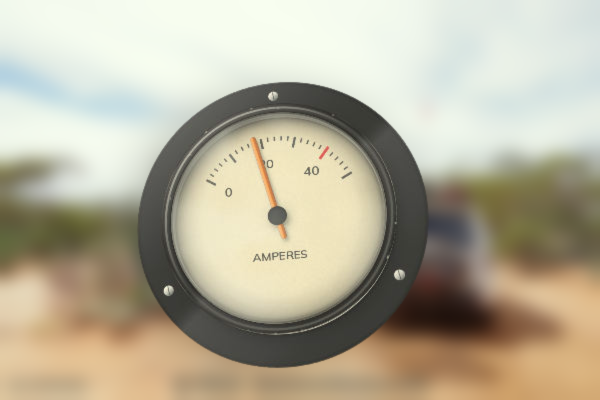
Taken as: 18 A
